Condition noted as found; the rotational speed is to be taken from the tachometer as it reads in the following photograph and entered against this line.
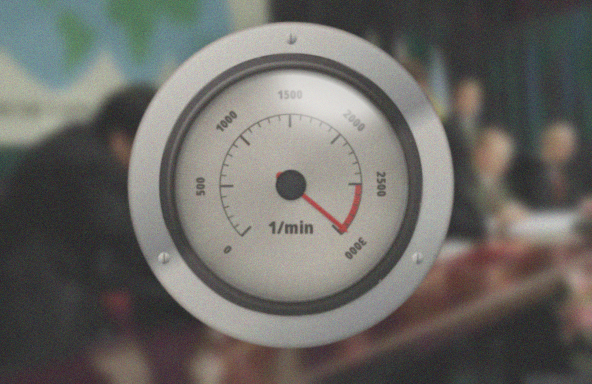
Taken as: 2950 rpm
